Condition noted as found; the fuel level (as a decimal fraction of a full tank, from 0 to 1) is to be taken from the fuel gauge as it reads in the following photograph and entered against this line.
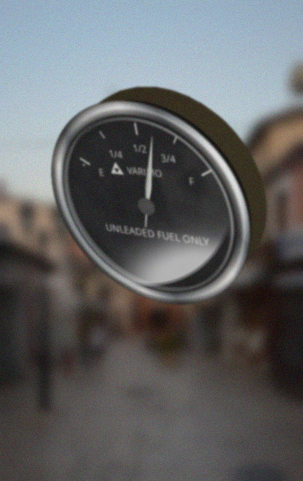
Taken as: 0.625
